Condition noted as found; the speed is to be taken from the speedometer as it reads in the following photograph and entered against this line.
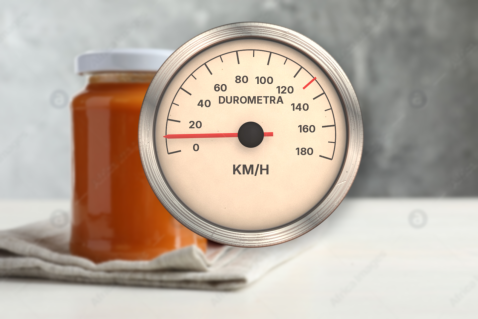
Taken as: 10 km/h
